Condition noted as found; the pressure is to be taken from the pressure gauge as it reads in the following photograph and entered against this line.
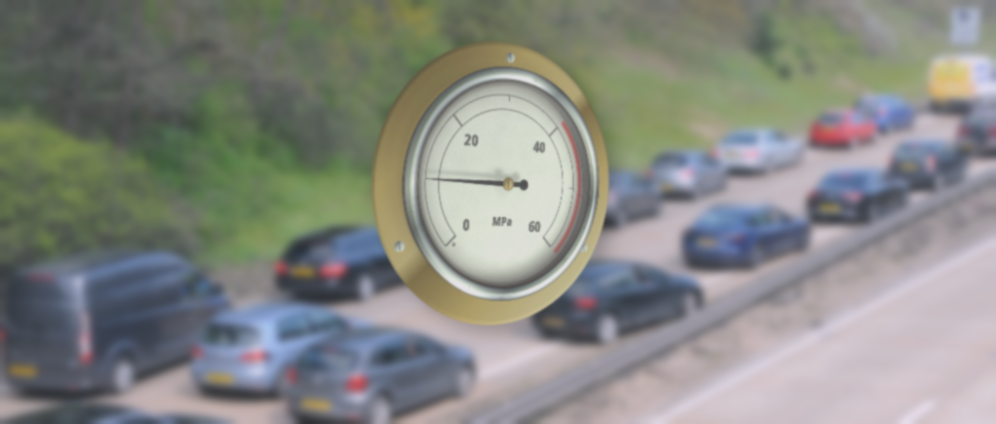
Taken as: 10 MPa
